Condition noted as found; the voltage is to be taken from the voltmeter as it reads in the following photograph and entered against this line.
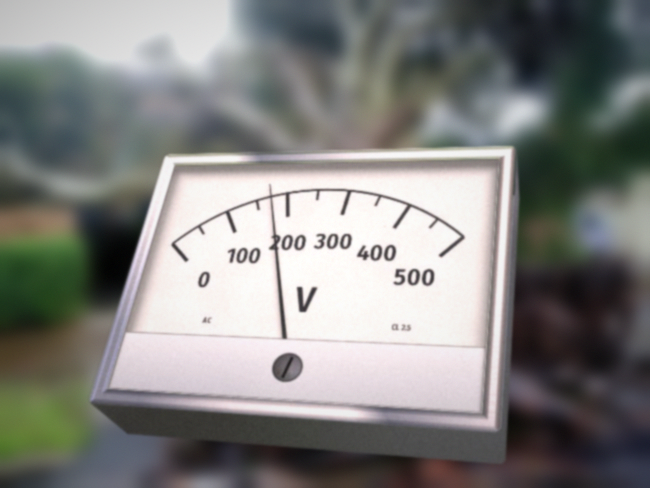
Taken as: 175 V
